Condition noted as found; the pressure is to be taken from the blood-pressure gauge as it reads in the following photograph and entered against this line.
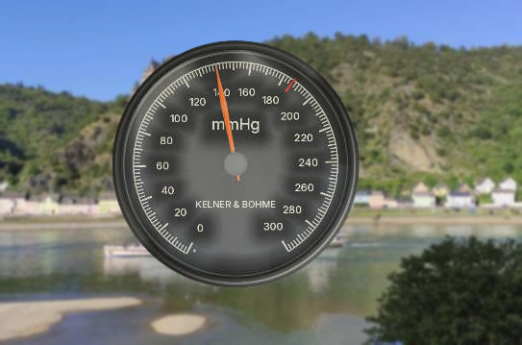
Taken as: 140 mmHg
